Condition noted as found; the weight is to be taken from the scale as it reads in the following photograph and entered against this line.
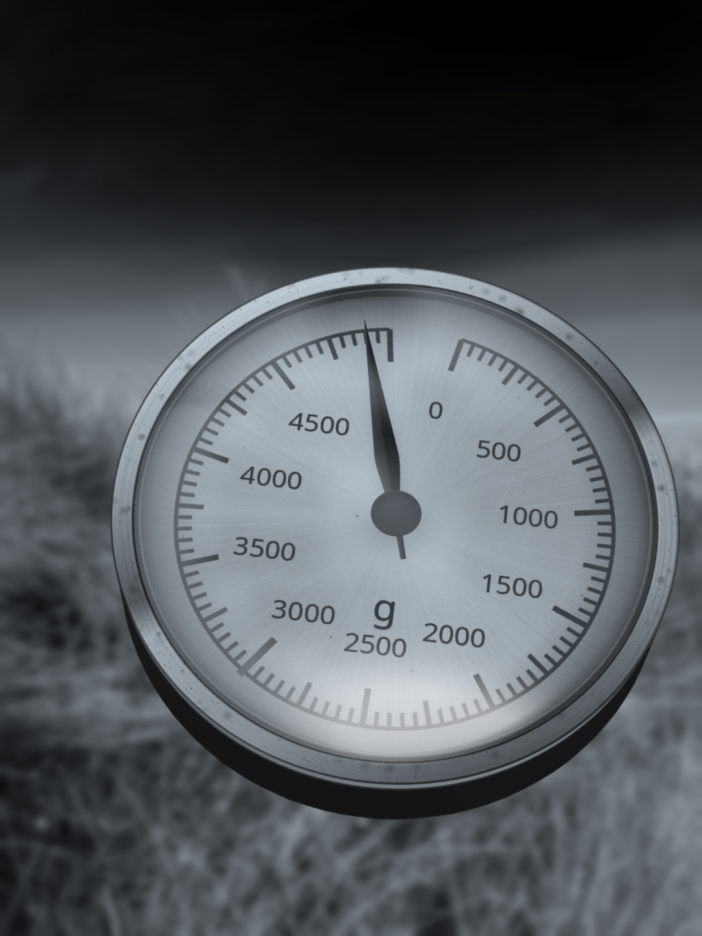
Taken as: 4900 g
